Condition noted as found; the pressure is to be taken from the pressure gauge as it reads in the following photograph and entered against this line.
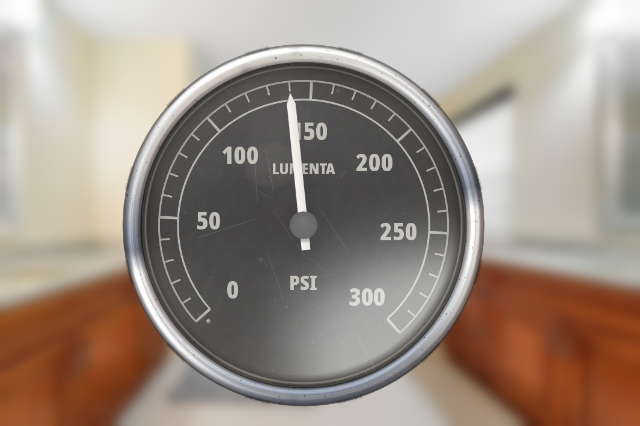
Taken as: 140 psi
